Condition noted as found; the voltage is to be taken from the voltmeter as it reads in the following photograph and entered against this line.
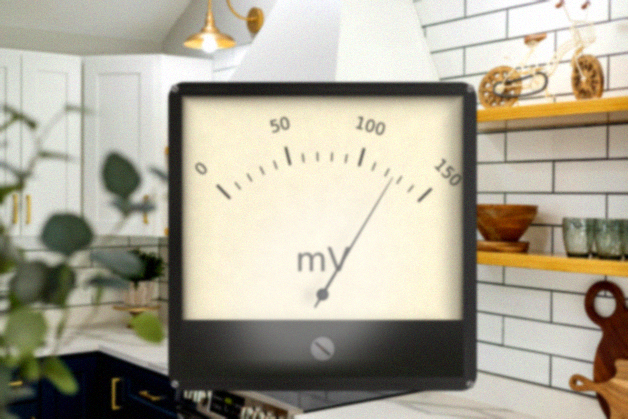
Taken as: 125 mV
